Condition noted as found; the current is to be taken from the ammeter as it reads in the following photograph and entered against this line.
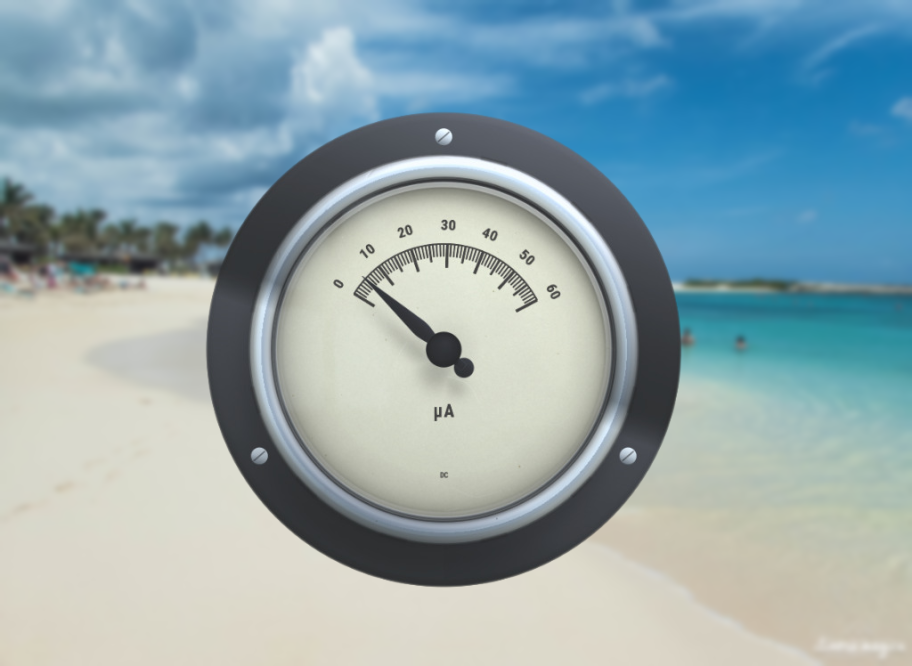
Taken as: 5 µA
